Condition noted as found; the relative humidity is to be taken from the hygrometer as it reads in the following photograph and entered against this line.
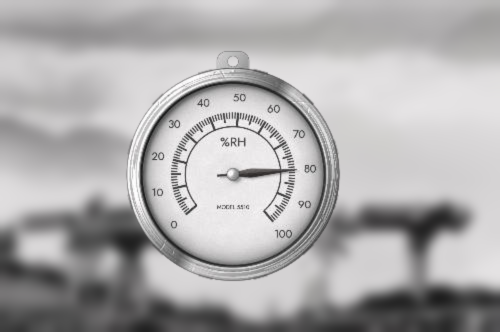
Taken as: 80 %
